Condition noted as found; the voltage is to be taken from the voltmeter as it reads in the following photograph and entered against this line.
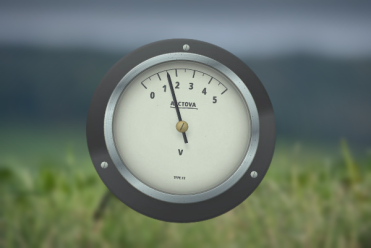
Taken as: 1.5 V
